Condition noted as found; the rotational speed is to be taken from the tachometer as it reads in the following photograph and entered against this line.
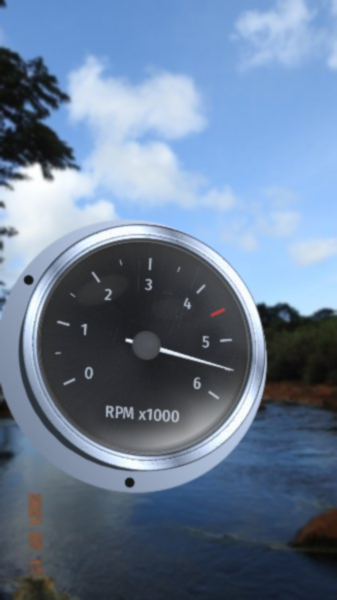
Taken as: 5500 rpm
